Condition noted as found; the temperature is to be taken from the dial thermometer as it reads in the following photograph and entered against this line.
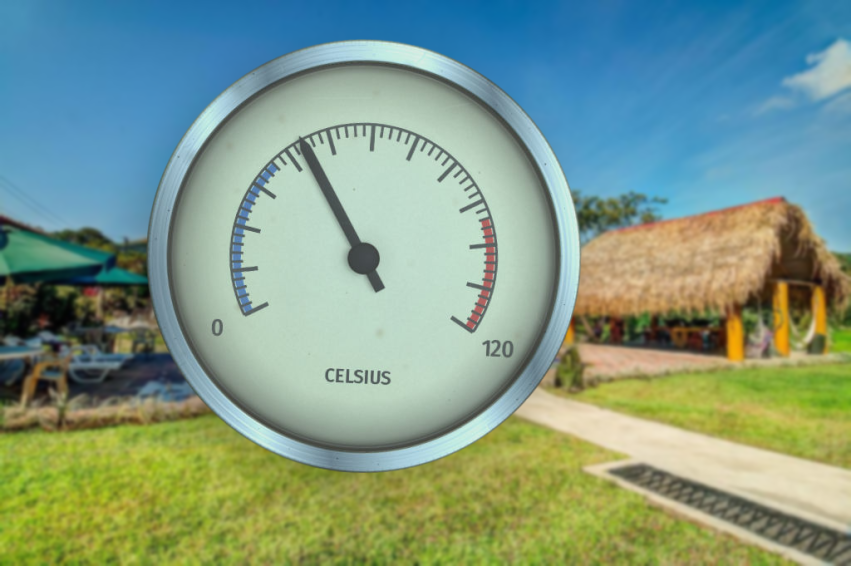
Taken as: 44 °C
